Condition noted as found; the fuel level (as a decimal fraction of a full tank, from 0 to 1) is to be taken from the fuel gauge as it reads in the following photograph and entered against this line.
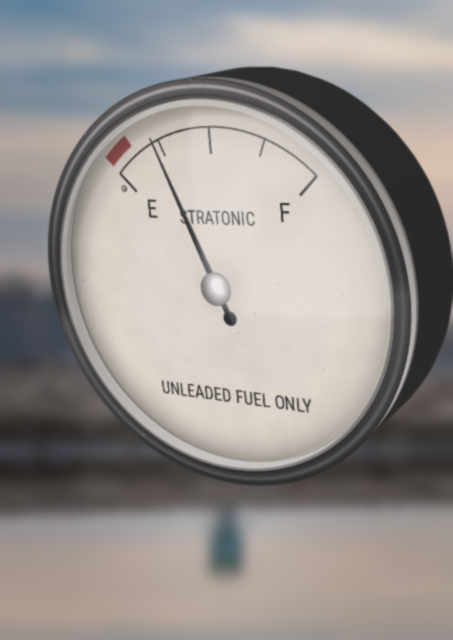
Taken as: 0.25
